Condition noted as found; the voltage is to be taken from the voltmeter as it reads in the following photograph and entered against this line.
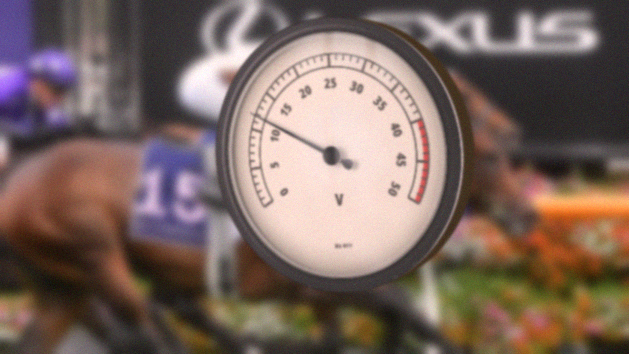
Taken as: 12 V
